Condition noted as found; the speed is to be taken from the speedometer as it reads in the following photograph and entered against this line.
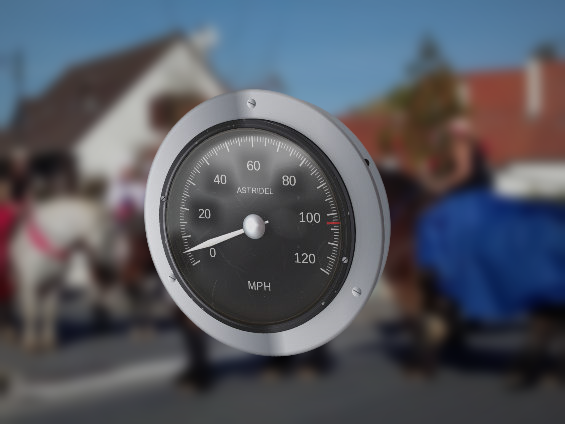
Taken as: 5 mph
